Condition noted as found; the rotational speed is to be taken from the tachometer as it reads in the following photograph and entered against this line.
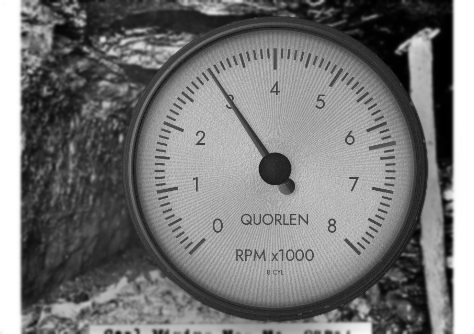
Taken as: 3000 rpm
